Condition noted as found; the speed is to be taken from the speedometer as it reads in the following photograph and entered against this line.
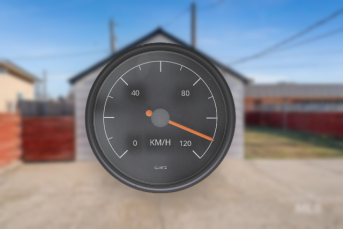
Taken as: 110 km/h
